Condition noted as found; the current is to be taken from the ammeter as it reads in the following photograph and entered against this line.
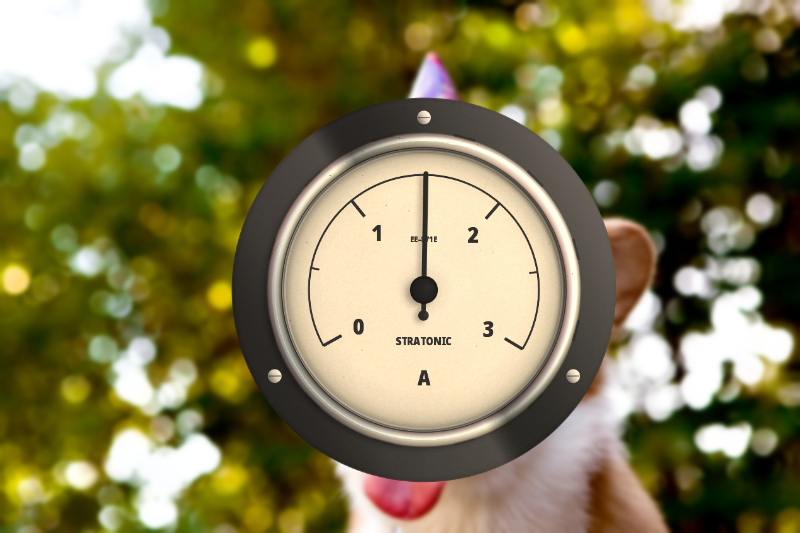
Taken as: 1.5 A
